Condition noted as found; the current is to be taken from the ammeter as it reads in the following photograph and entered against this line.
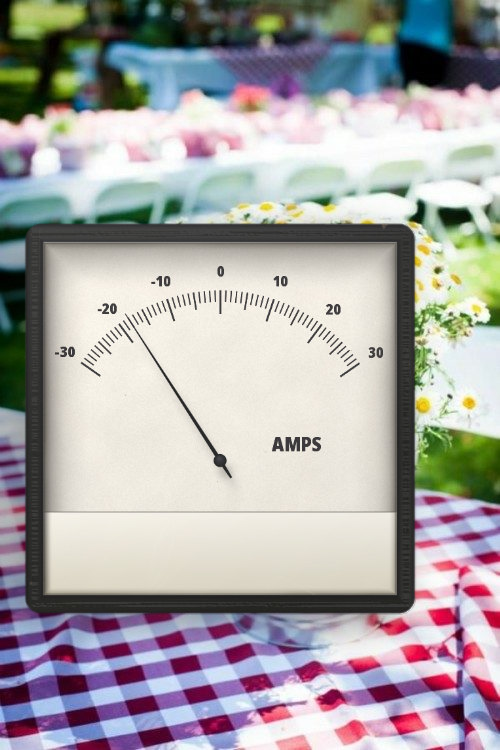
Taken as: -18 A
